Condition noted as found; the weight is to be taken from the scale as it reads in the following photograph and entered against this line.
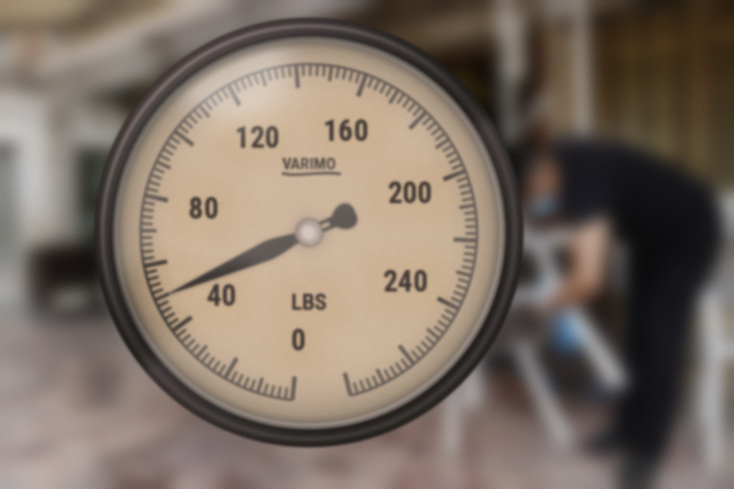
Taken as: 50 lb
